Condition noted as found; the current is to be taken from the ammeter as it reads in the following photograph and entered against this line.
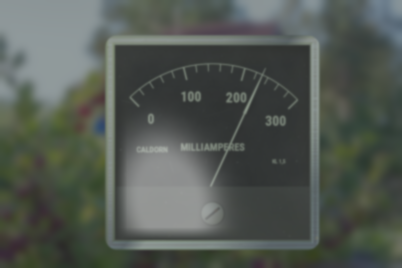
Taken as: 230 mA
